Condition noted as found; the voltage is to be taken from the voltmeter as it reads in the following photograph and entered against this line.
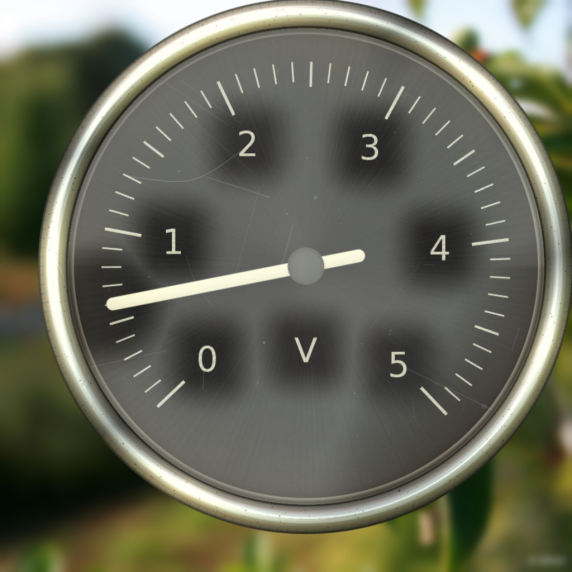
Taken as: 0.6 V
